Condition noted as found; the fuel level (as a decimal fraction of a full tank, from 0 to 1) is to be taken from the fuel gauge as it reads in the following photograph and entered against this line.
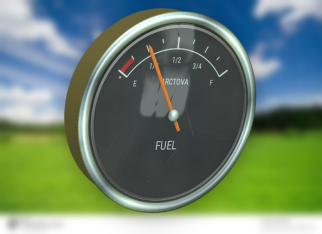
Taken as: 0.25
